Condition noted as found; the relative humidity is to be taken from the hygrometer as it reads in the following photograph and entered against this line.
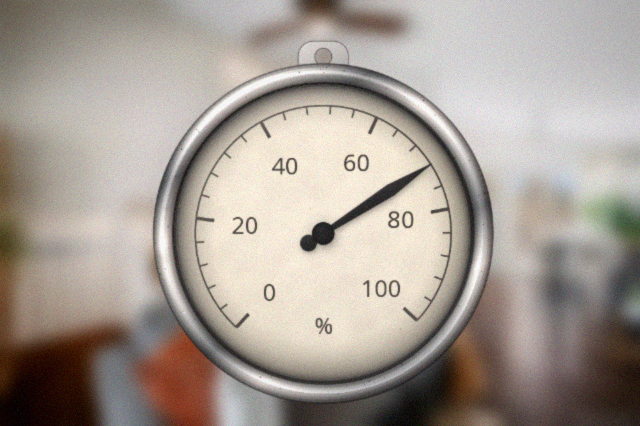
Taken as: 72 %
